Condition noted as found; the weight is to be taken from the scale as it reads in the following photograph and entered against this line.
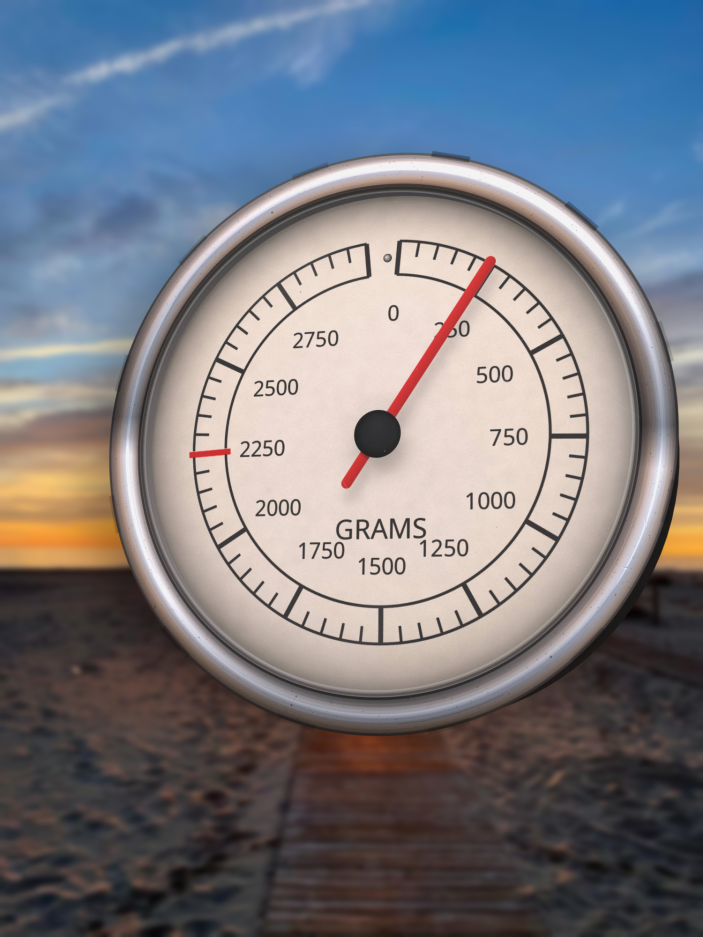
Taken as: 250 g
